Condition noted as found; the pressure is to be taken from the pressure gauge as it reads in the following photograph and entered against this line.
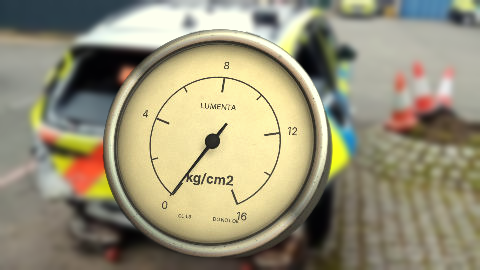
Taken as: 0 kg/cm²
